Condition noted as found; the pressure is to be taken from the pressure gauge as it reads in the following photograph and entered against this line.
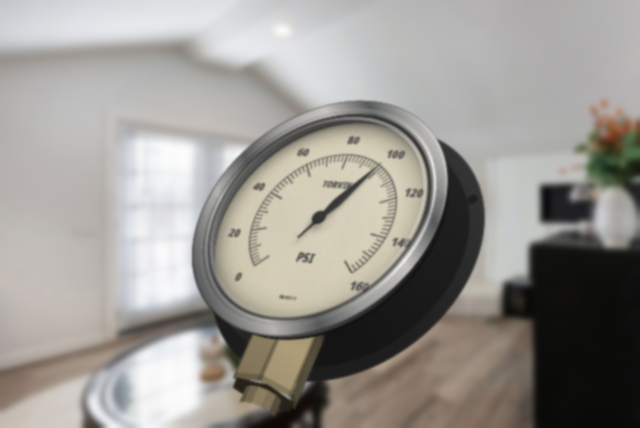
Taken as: 100 psi
